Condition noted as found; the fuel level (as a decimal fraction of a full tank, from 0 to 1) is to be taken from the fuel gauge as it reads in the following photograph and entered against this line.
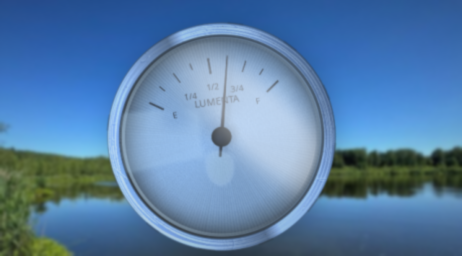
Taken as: 0.625
